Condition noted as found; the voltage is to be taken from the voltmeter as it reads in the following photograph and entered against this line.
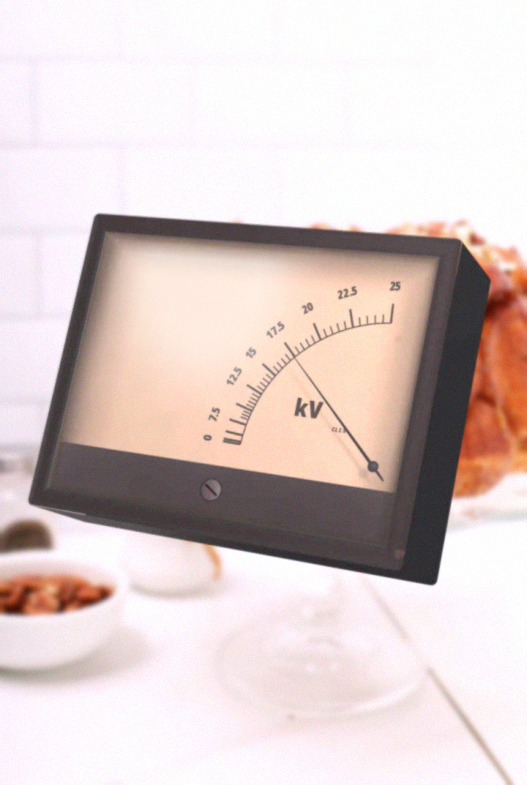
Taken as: 17.5 kV
